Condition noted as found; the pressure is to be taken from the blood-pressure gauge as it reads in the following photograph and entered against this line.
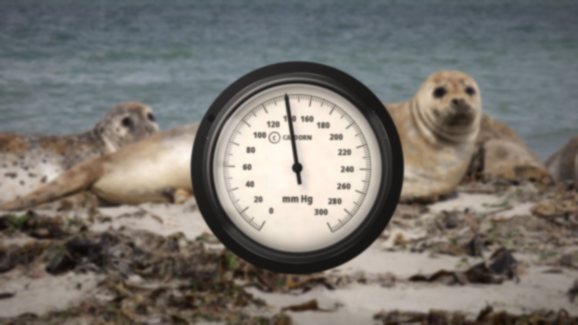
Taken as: 140 mmHg
